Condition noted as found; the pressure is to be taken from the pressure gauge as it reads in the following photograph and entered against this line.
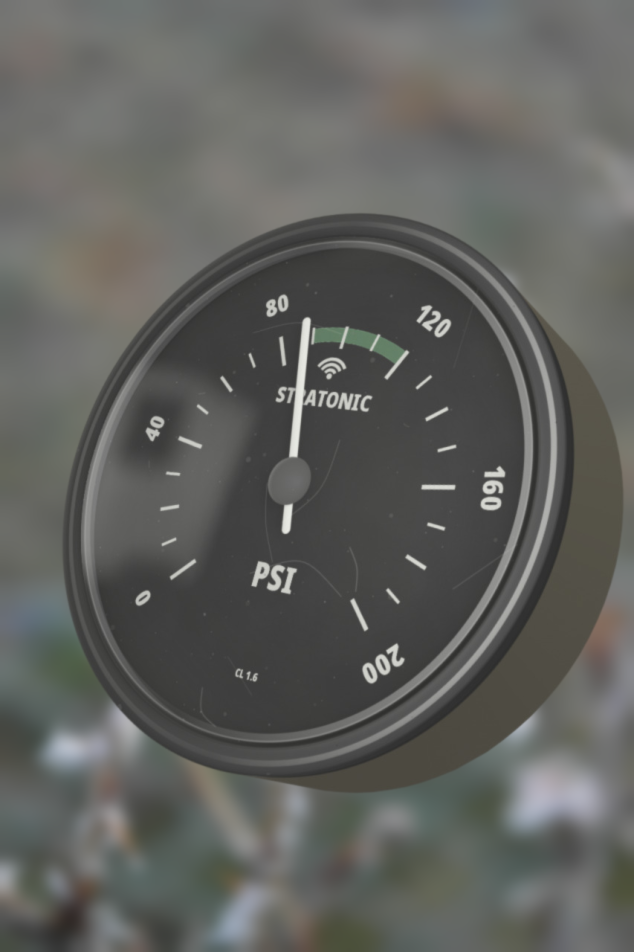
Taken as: 90 psi
